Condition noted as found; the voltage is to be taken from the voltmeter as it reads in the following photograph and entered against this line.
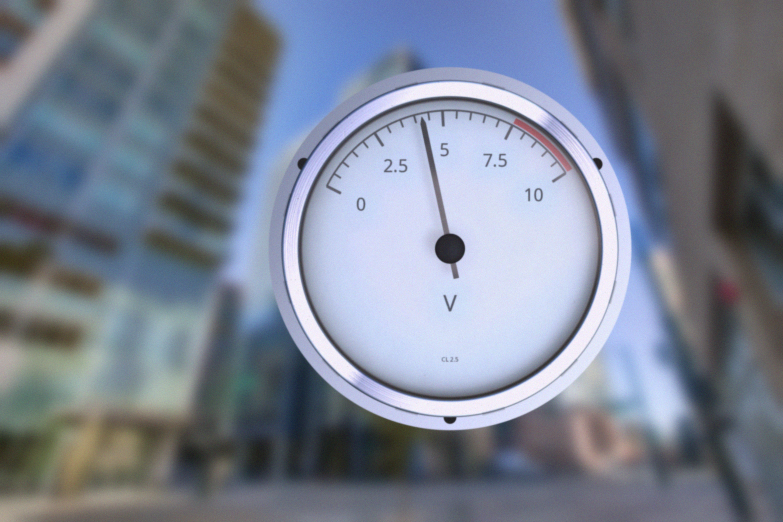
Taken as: 4.25 V
